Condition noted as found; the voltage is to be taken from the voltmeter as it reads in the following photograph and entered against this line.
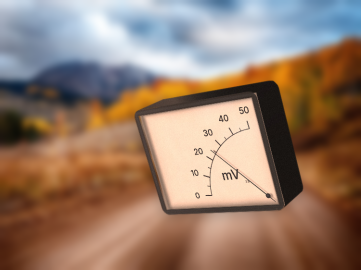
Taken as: 25 mV
